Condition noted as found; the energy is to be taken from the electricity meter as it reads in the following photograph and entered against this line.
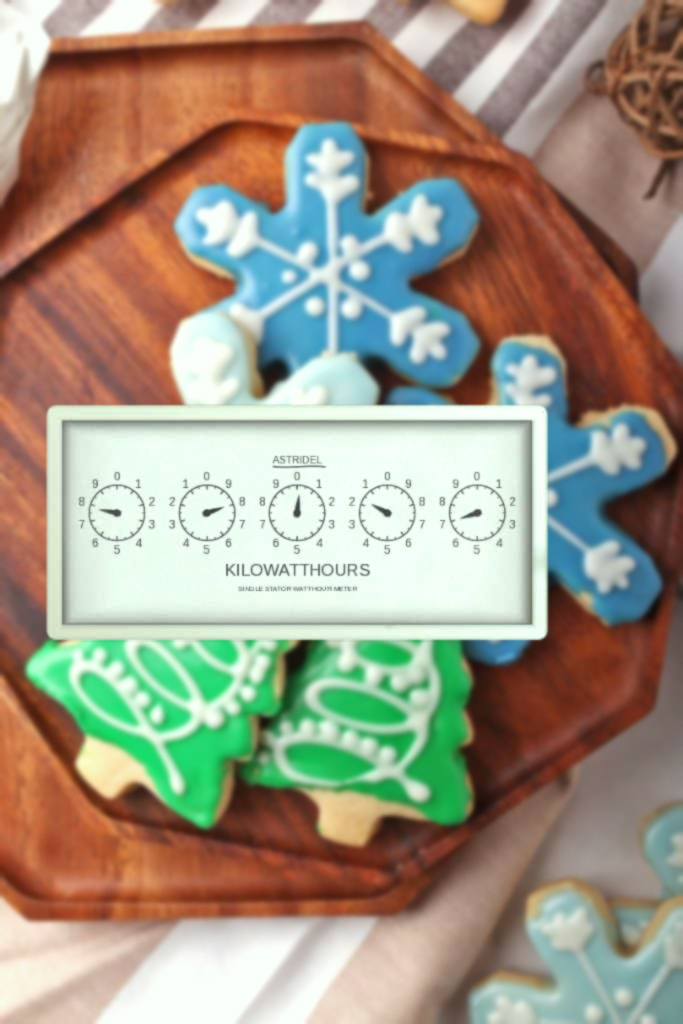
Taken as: 78017 kWh
